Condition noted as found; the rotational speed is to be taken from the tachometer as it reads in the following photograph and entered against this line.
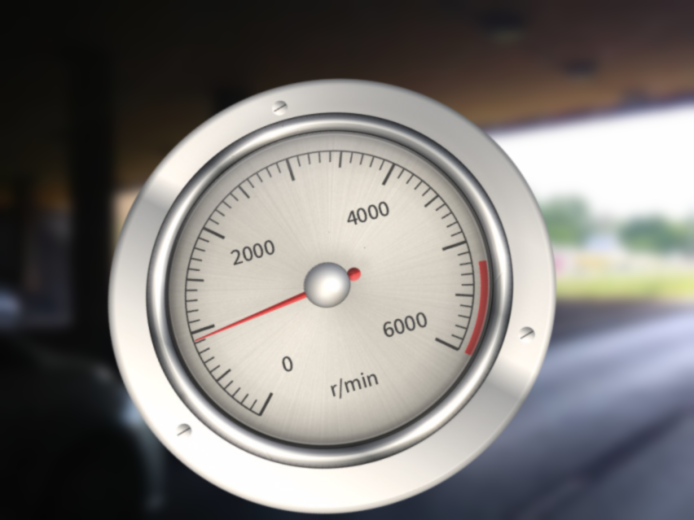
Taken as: 900 rpm
